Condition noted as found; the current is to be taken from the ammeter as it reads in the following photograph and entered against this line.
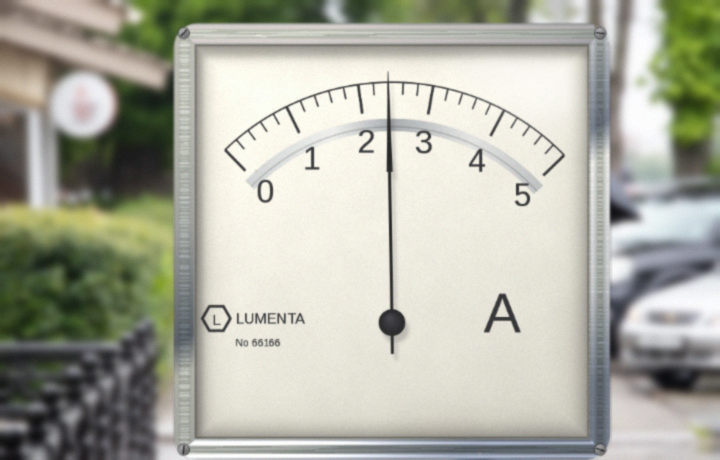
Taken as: 2.4 A
